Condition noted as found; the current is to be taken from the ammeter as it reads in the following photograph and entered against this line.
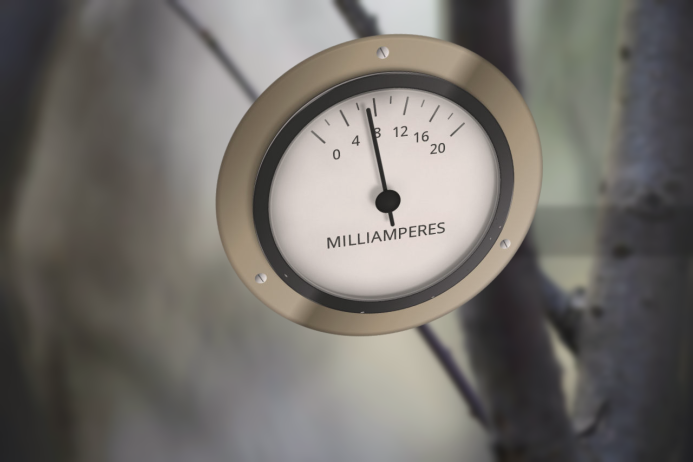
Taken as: 7 mA
